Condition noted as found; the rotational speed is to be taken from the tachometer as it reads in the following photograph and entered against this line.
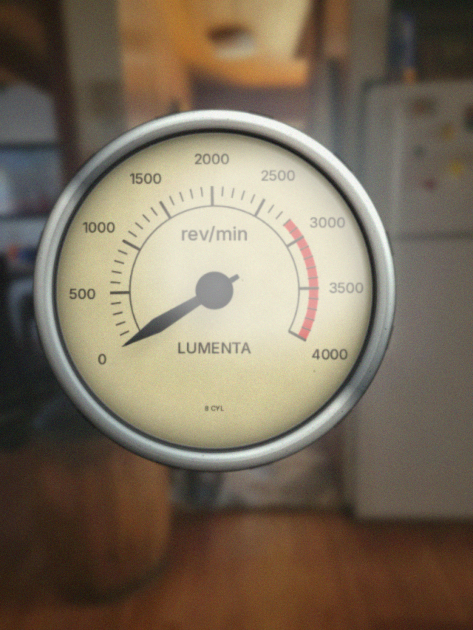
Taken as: 0 rpm
